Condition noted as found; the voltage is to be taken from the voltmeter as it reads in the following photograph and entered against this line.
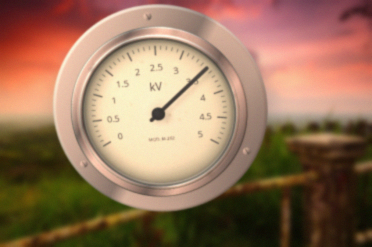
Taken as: 3.5 kV
